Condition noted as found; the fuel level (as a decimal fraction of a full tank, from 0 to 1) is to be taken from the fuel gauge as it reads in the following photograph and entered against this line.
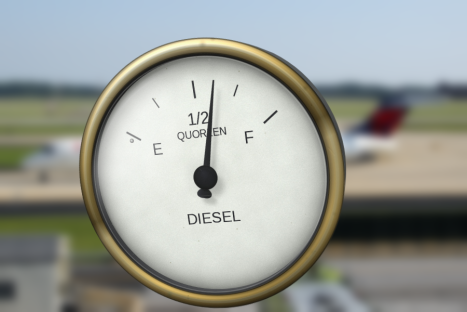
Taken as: 0.625
